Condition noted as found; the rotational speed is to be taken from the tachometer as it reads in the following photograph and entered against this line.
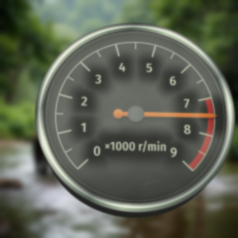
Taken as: 7500 rpm
